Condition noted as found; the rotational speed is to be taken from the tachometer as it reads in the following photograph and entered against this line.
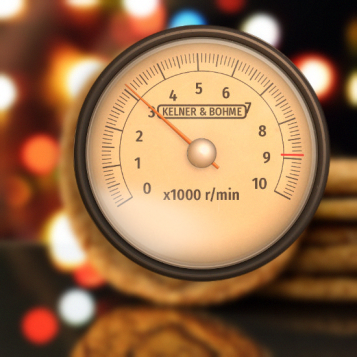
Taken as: 3100 rpm
